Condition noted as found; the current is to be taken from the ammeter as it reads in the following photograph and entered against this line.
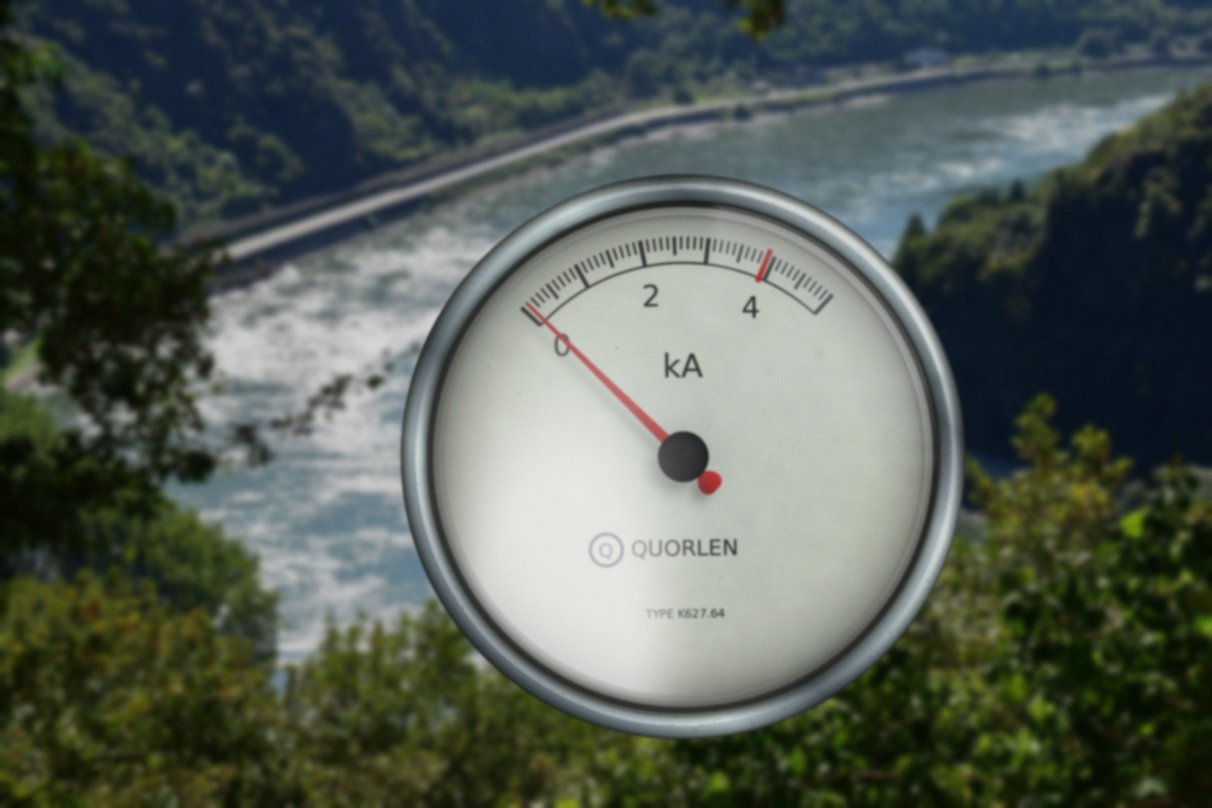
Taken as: 0.1 kA
